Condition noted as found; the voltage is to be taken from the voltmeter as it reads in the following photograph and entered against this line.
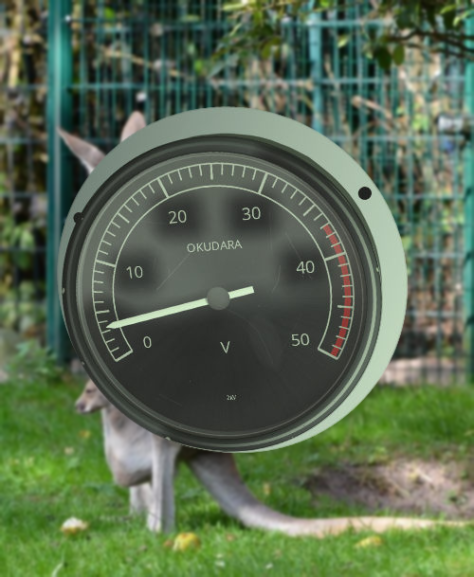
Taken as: 3.5 V
